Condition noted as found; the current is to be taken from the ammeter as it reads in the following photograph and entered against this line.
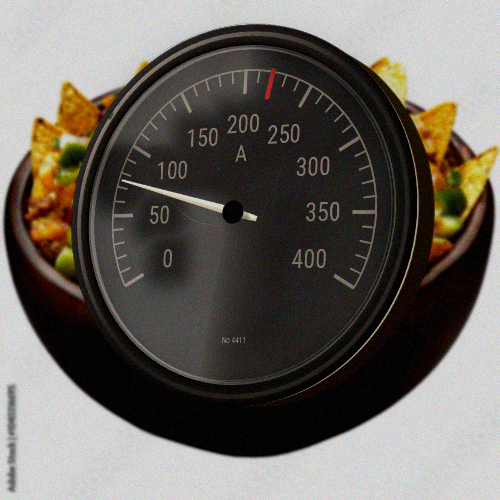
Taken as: 75 A
